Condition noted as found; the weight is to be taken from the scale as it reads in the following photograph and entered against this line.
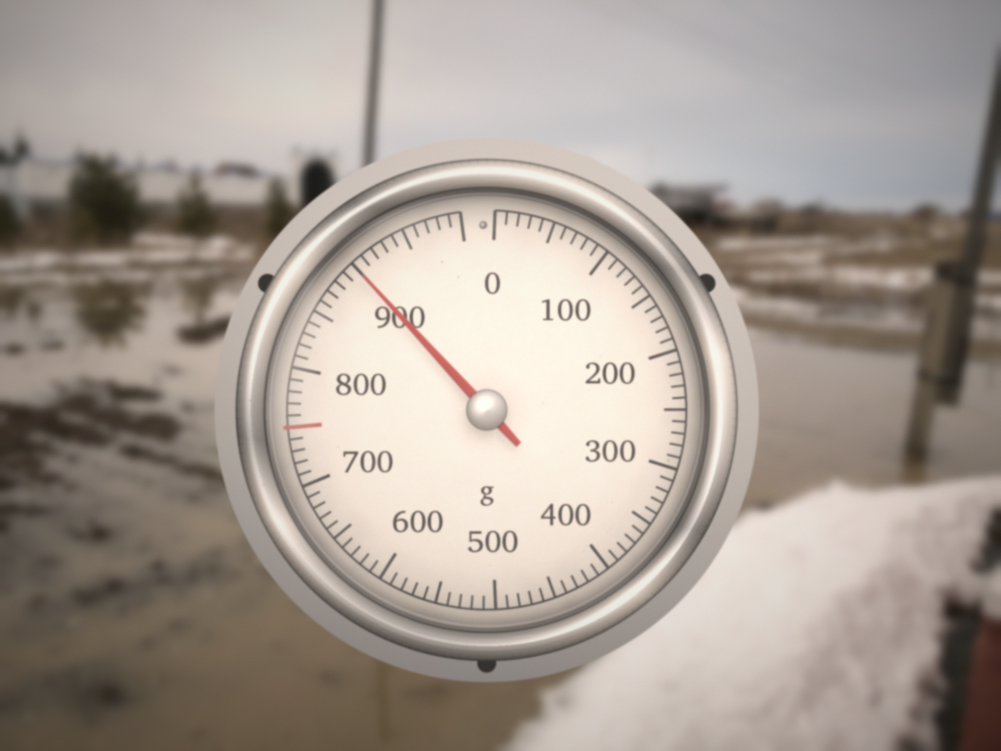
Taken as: 900 g
